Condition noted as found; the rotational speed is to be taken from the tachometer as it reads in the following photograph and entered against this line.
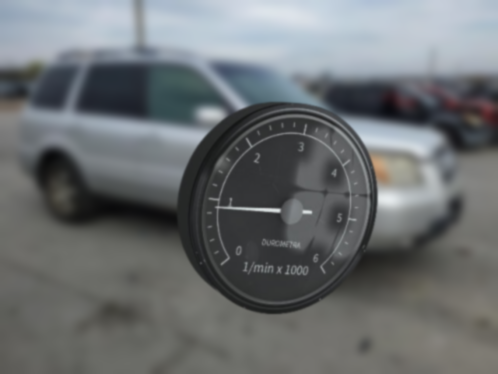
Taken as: 900 rpm
